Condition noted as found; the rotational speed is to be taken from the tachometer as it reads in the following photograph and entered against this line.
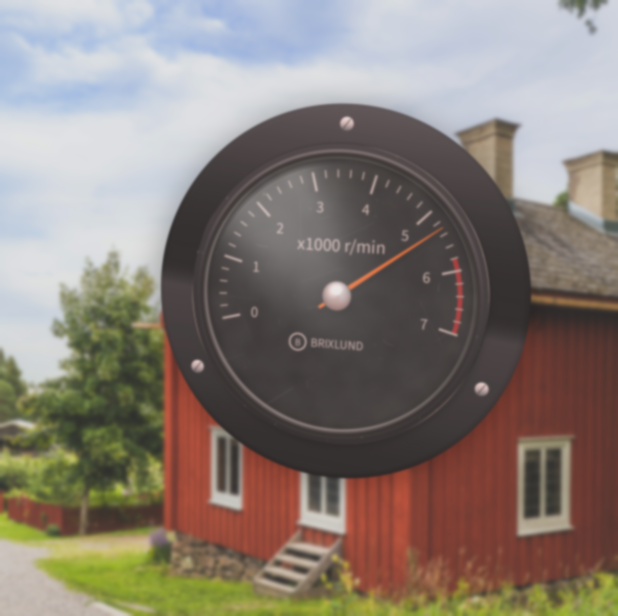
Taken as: 5300 rpm
